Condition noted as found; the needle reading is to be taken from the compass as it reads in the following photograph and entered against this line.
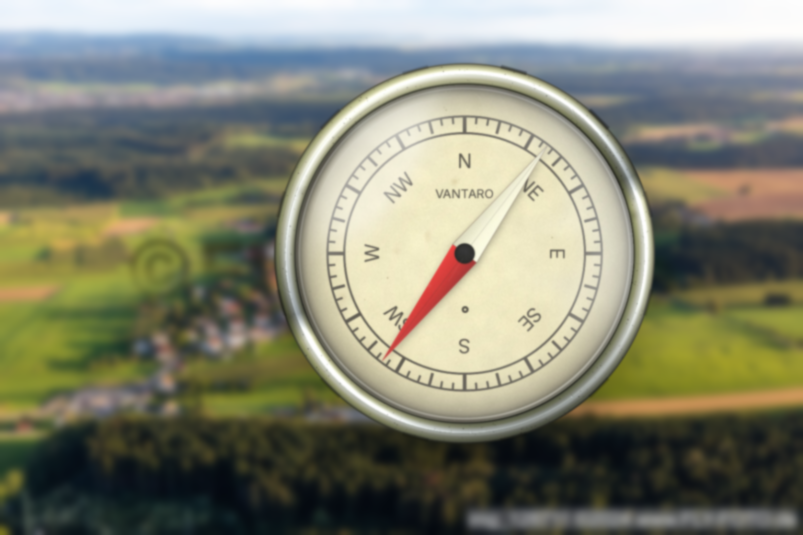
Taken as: 217.5 °
